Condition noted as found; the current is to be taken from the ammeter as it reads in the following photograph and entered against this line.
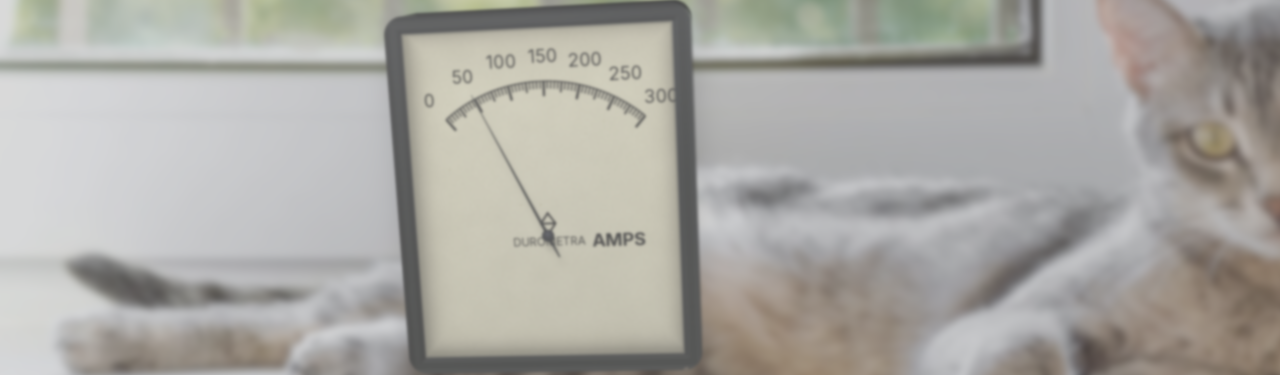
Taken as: 50 A
